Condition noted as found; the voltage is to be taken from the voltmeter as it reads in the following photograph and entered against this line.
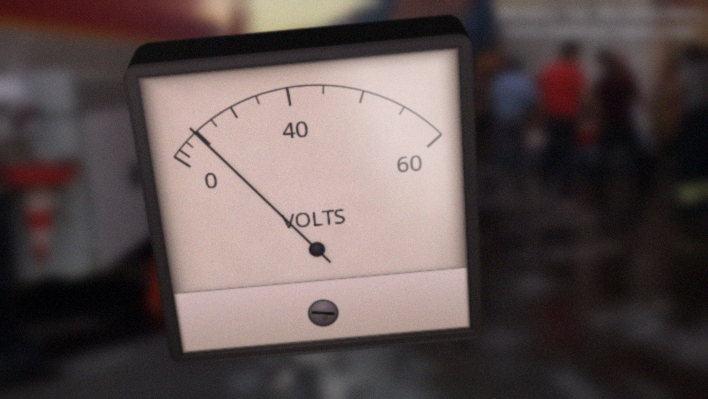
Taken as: 20 V
